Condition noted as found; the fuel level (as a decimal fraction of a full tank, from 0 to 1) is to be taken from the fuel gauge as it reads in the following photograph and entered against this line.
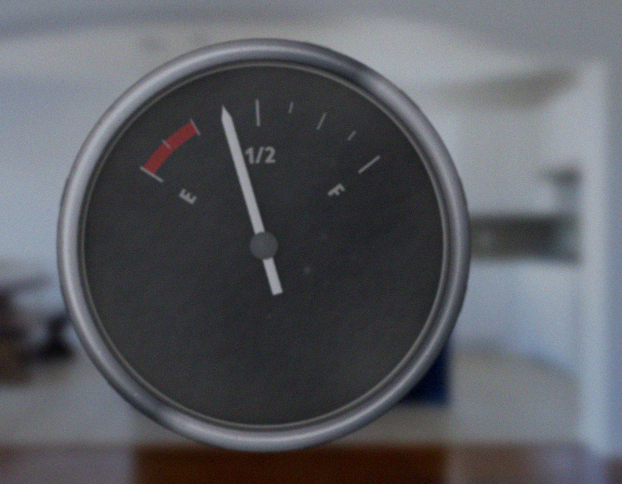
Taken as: 0.375
